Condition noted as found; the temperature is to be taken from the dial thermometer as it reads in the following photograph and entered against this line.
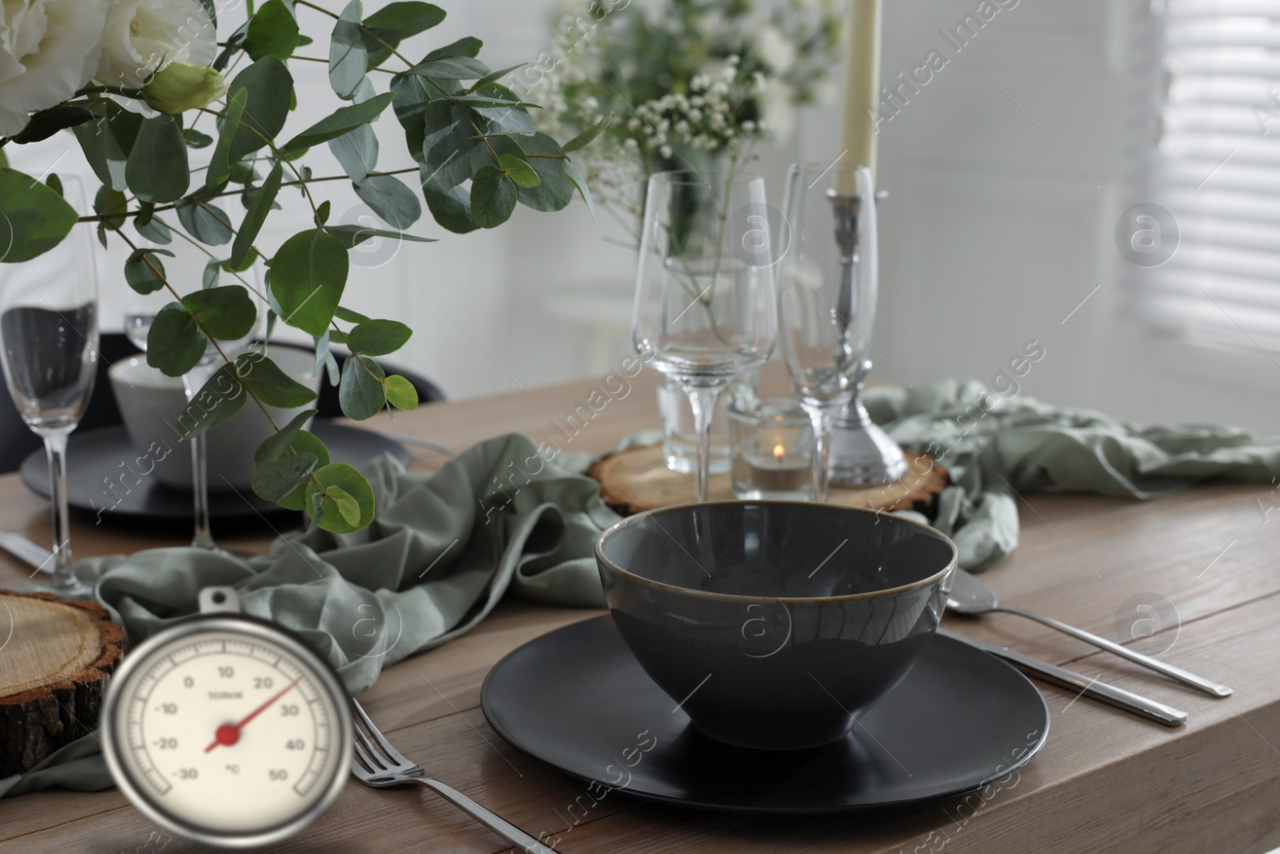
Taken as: 25 °C
